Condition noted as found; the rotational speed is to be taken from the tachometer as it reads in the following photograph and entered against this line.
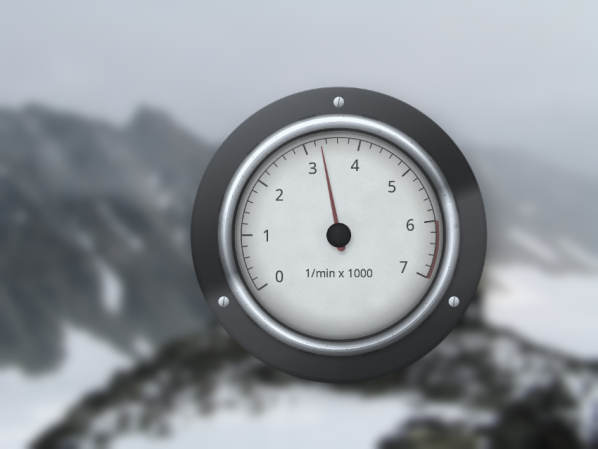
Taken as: 3300 rpm
